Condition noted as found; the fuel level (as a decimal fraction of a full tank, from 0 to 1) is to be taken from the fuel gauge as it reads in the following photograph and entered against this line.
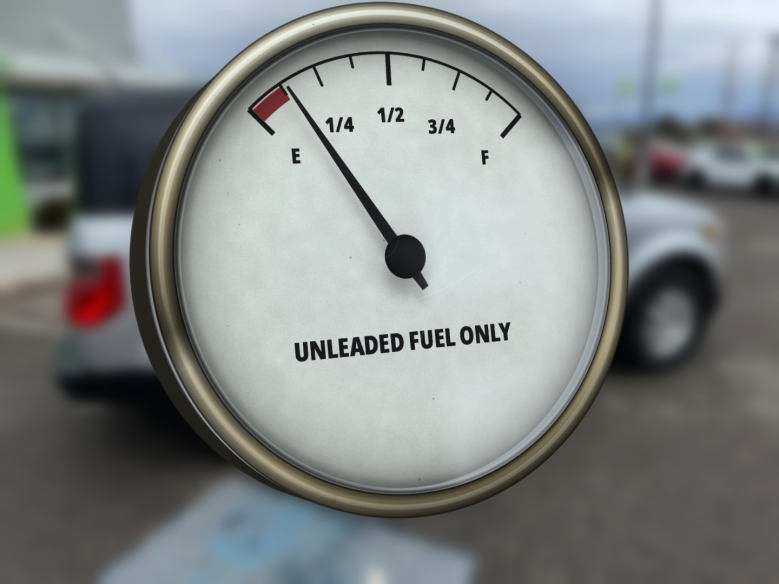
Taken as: 0.125
